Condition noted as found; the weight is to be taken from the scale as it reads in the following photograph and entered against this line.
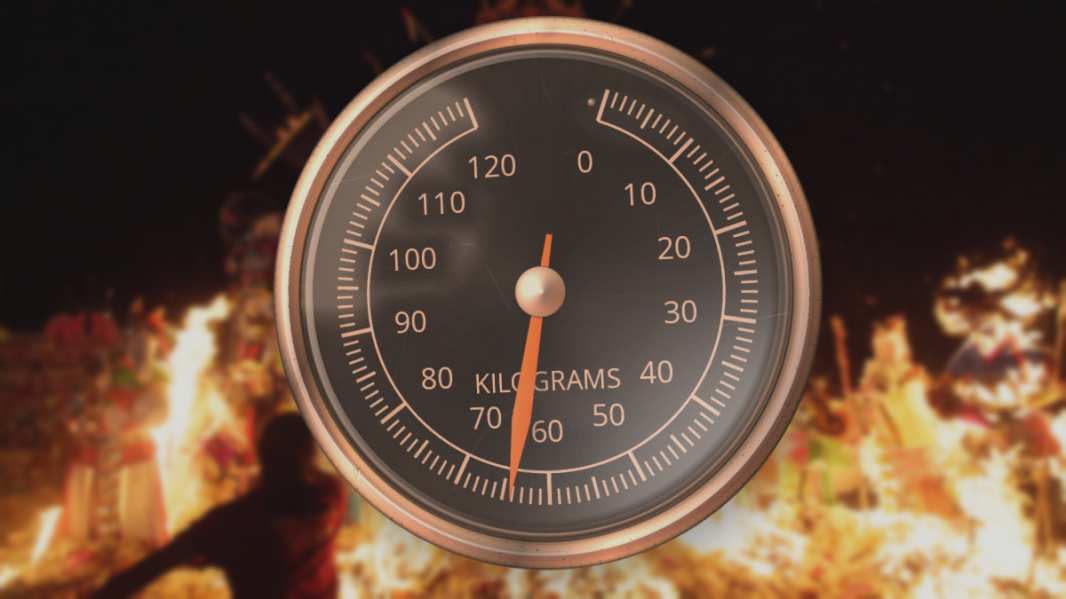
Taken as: 64 kg
